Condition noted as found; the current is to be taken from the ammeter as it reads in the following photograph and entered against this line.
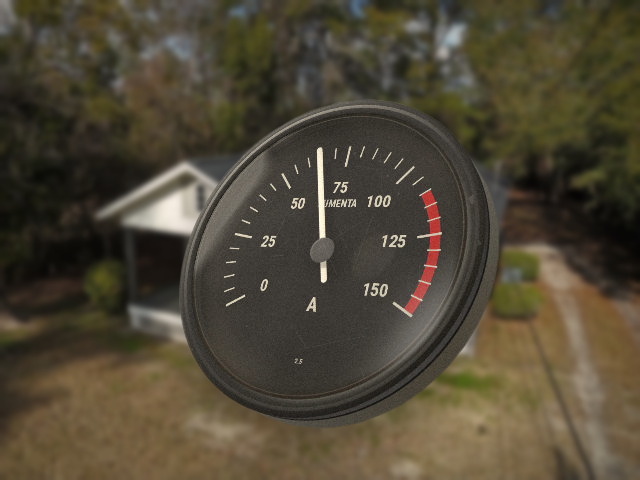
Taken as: 65 A
